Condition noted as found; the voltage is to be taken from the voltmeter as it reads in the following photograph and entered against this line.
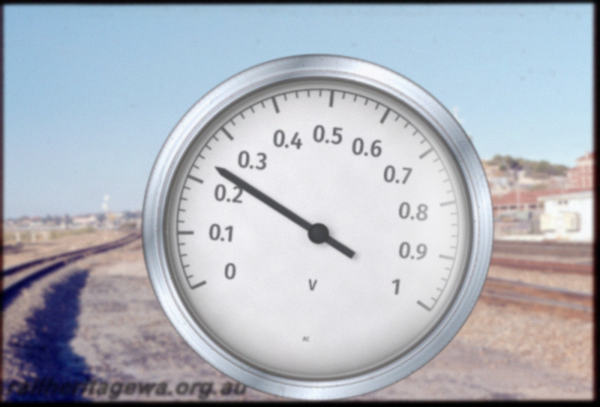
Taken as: 0.24 V
